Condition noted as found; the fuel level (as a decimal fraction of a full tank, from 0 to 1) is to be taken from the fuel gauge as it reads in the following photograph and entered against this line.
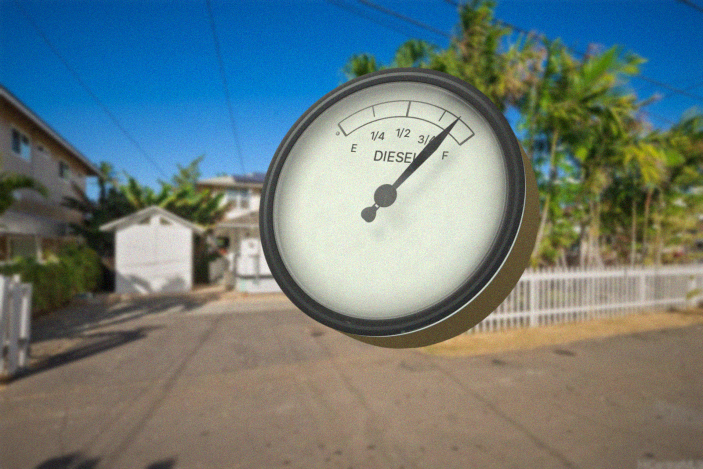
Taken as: 0.875
